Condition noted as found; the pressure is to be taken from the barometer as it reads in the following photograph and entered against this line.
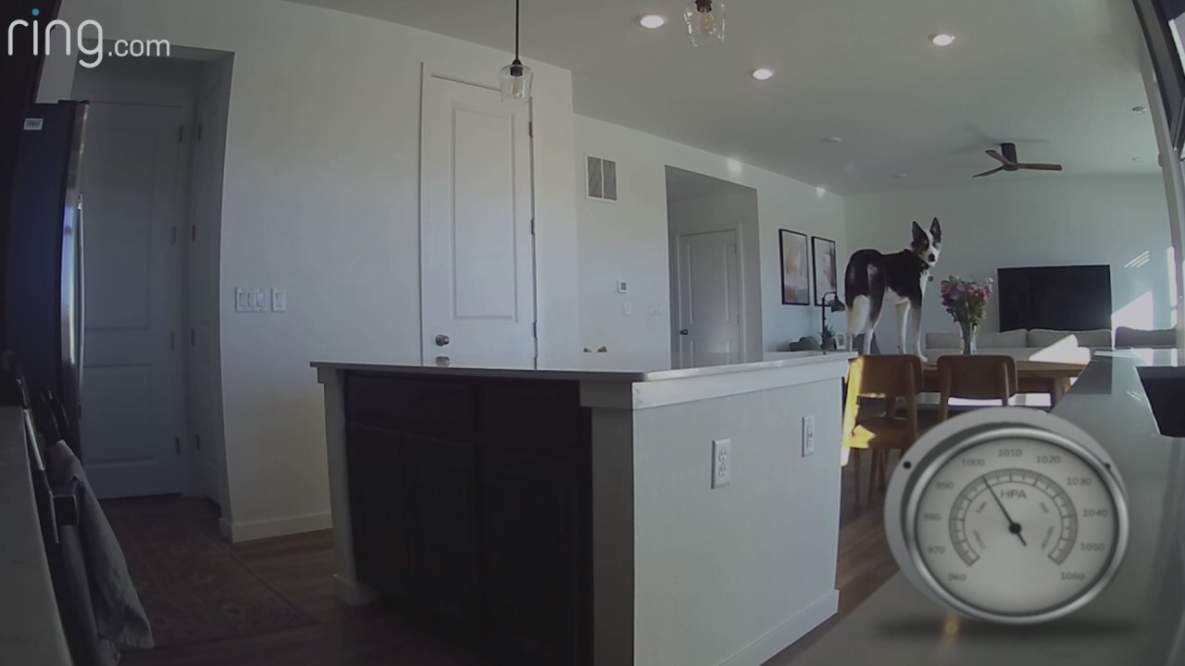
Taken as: 1000 hPa
